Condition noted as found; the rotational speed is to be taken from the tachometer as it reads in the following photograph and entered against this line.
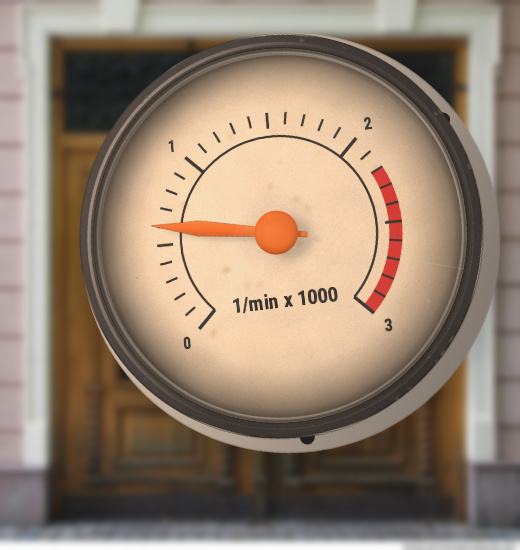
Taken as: 600 rpm
